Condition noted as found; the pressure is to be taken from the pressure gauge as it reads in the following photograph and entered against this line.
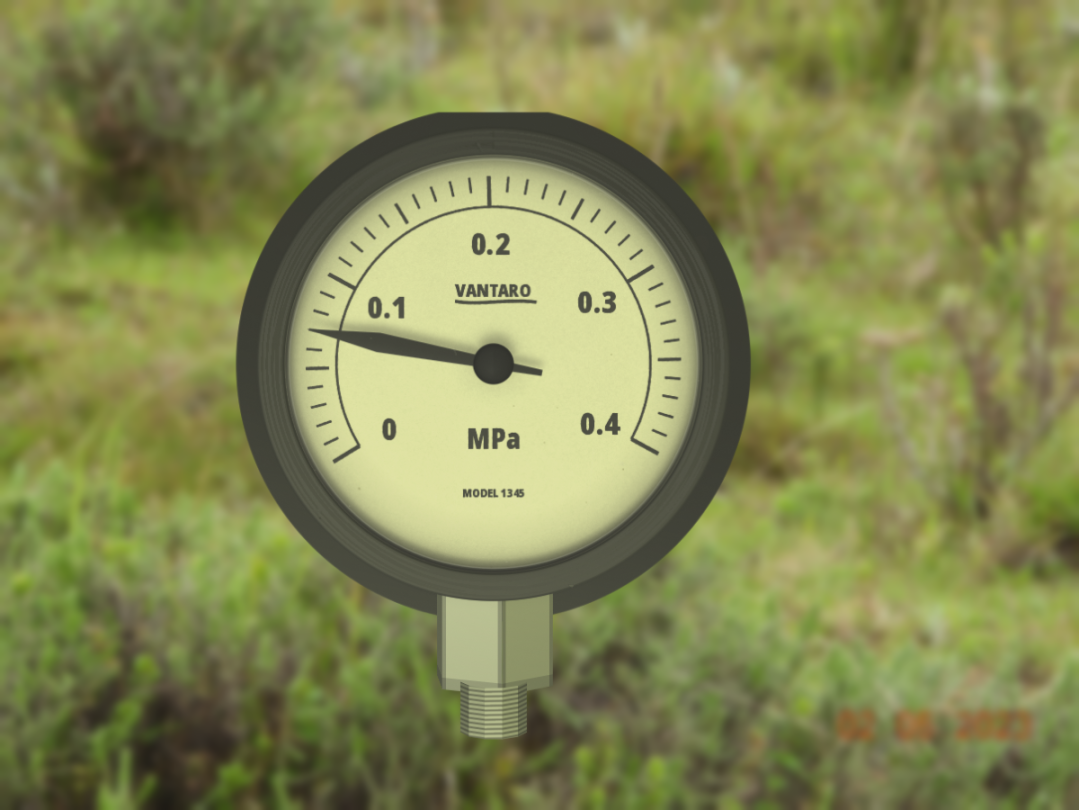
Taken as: 0.07 MPa
